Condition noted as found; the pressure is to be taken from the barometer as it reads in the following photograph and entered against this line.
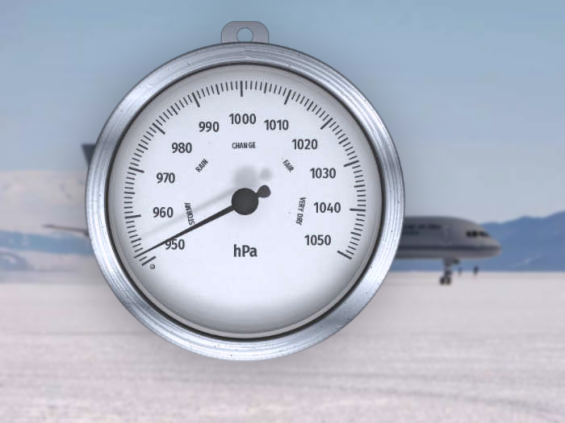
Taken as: 952 hPa
